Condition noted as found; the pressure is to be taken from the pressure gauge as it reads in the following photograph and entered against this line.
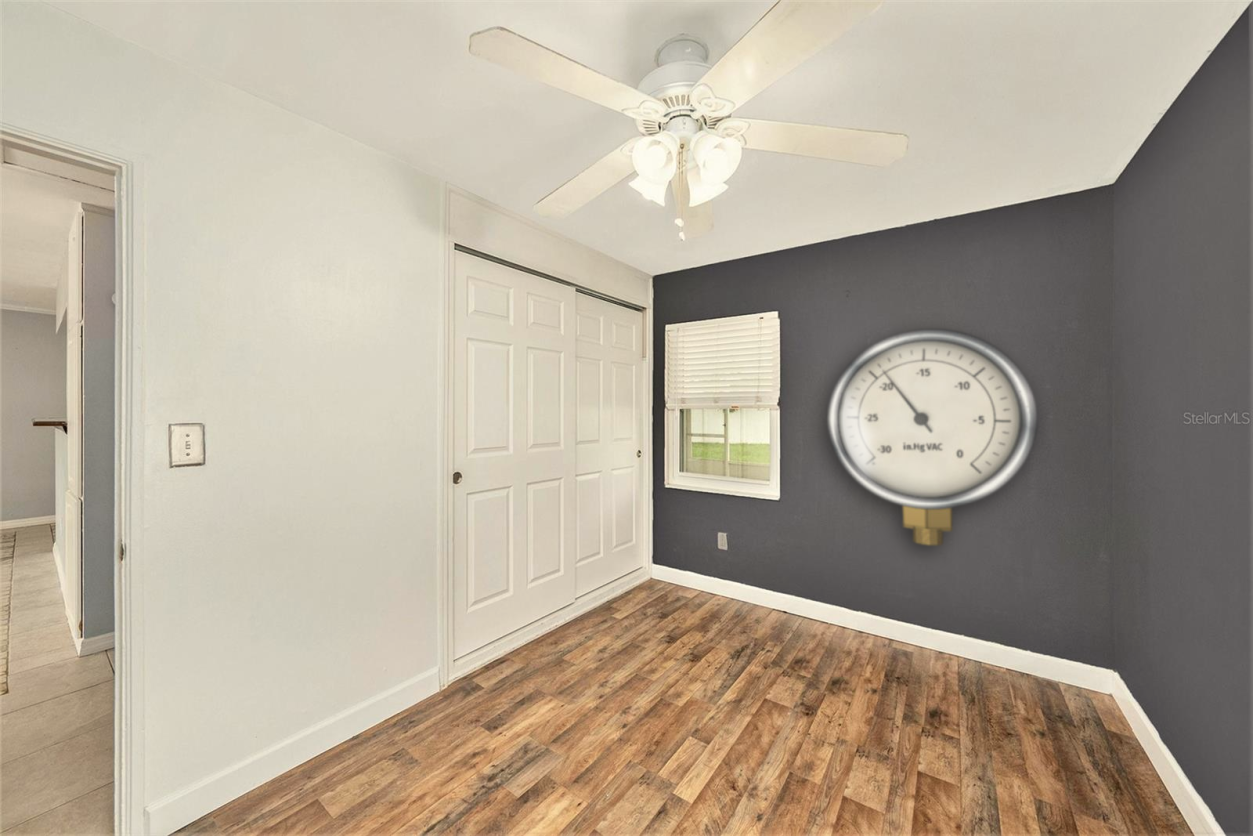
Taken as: -19 inHg
